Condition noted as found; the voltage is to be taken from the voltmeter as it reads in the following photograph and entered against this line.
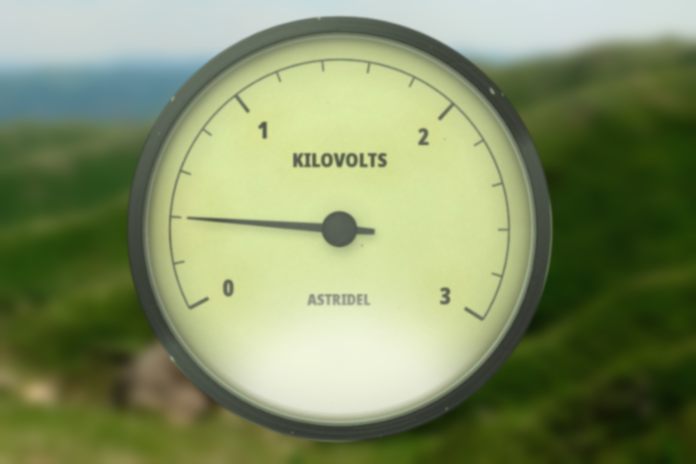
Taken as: 0.4 kV
